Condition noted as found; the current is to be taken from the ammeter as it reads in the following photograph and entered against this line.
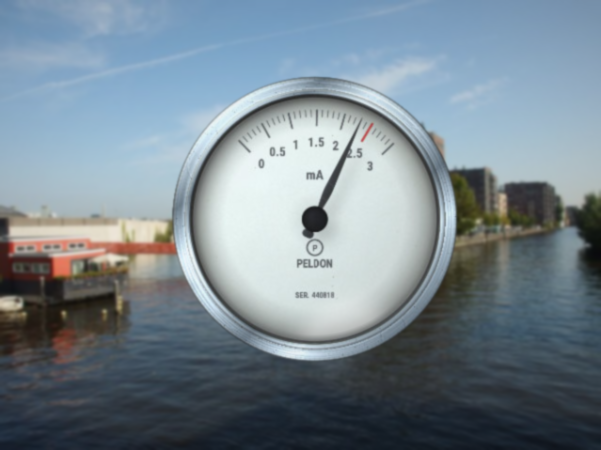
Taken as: 2.3 mA
